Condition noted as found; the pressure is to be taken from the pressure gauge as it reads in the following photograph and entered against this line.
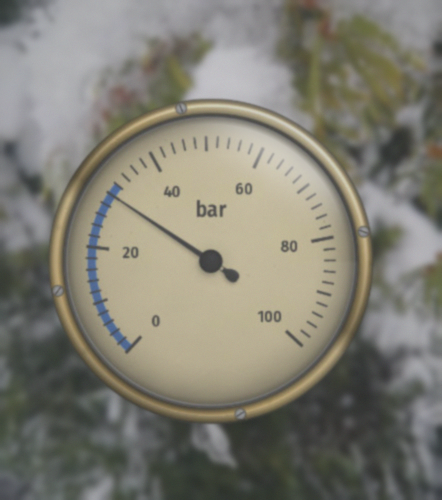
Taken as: 30 bar
